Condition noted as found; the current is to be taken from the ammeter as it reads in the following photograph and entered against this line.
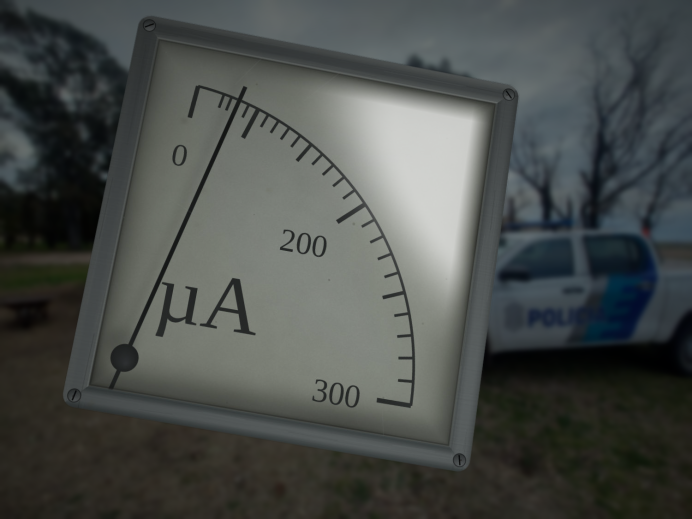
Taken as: 80 µA
